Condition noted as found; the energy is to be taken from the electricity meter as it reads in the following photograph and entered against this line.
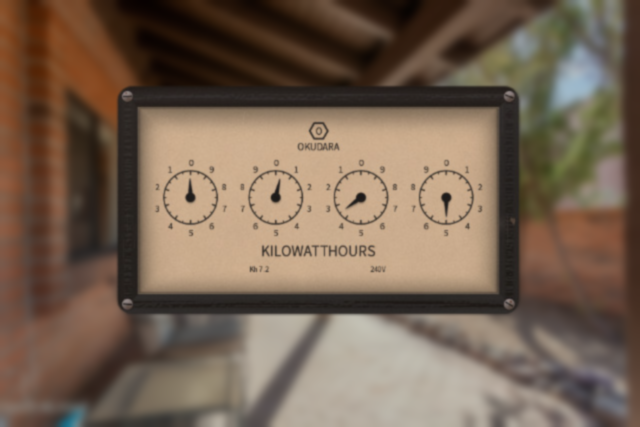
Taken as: 35 kWh
